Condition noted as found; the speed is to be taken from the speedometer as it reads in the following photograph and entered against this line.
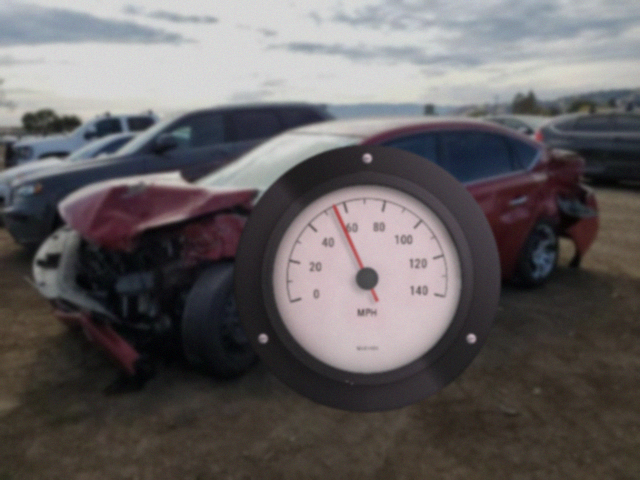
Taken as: 55 mph
